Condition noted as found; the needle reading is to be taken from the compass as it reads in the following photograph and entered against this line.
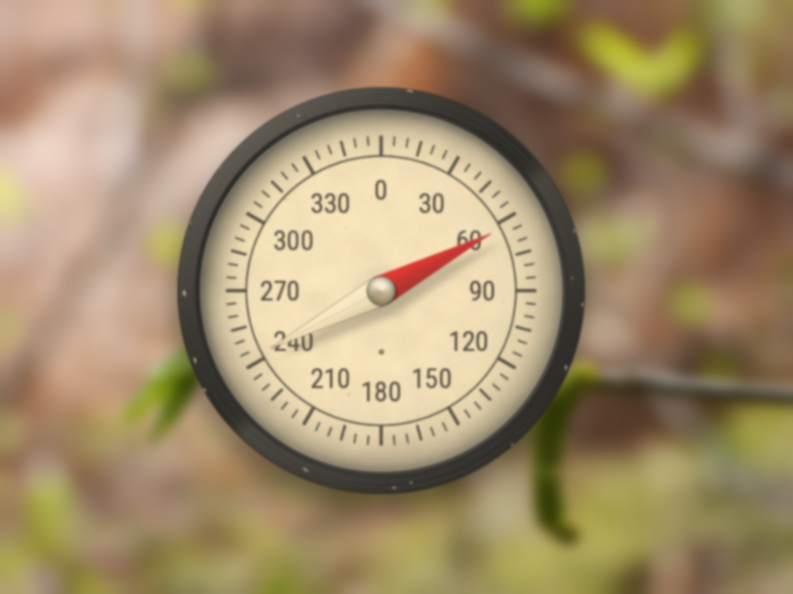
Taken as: 62.5 °
